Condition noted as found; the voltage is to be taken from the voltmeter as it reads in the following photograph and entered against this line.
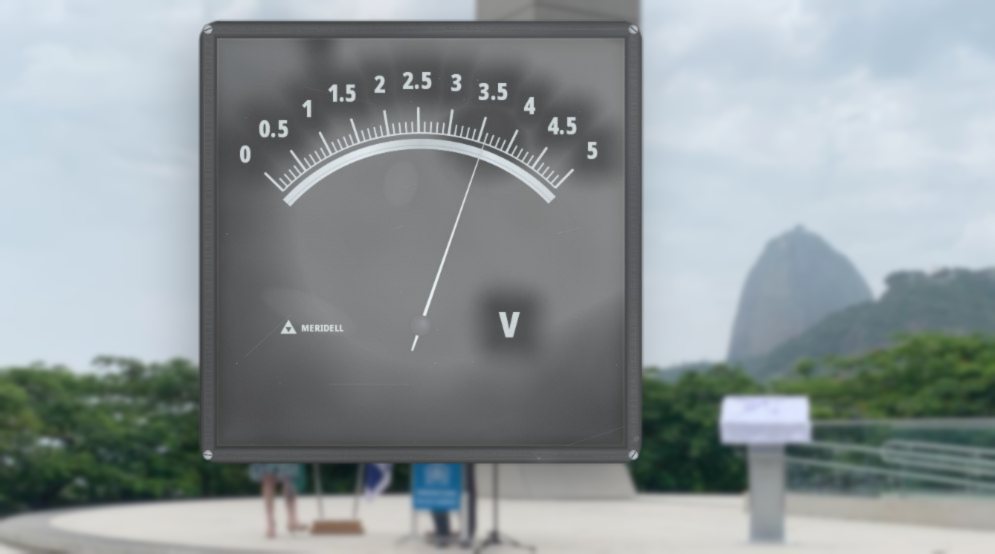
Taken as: 3.6 V
